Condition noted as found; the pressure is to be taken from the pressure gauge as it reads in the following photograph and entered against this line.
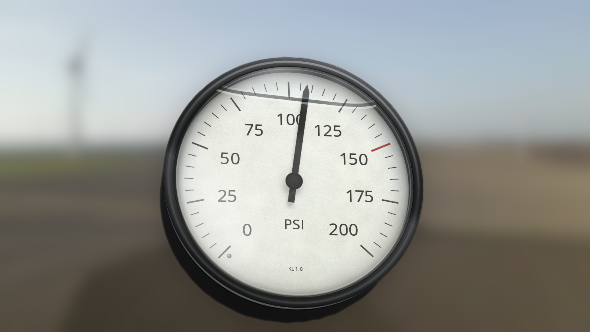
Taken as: 107.5 psi
